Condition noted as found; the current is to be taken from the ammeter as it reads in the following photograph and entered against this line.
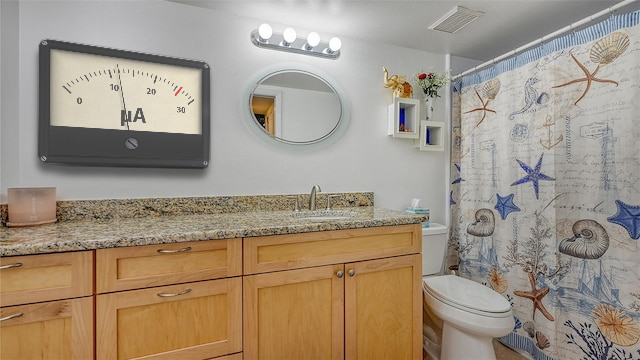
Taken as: 12 µA
